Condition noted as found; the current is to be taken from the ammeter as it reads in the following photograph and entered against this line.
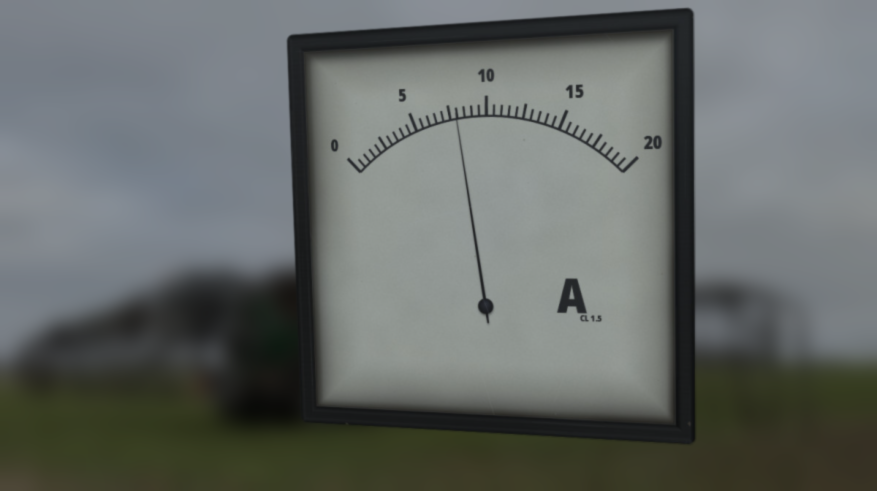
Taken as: 8 A
